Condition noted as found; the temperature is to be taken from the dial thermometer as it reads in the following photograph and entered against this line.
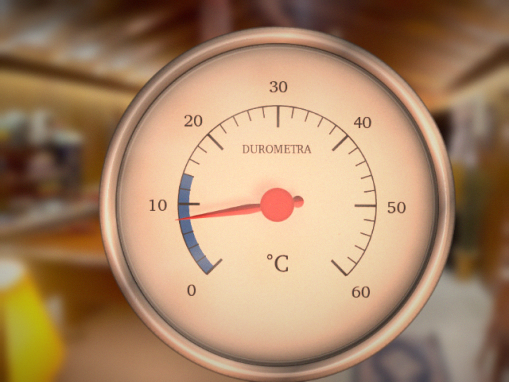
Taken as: 8 °C
